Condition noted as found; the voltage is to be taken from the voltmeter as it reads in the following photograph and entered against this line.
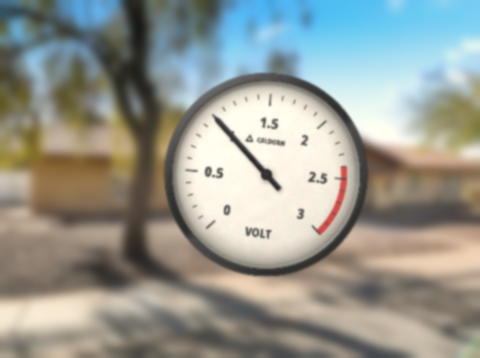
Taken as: 1 V
